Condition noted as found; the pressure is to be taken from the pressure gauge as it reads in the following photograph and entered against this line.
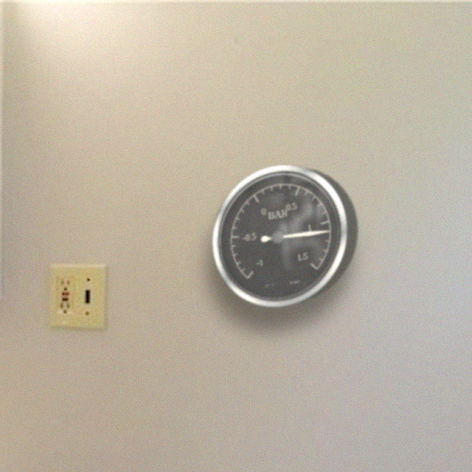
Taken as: 1.1 bar
